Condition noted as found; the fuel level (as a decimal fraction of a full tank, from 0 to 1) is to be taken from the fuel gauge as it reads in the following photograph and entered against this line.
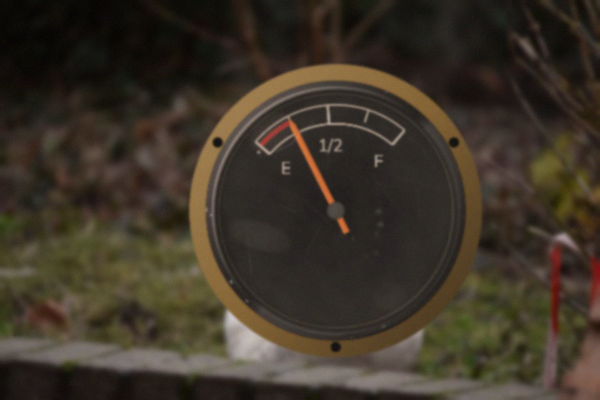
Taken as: 0.25
